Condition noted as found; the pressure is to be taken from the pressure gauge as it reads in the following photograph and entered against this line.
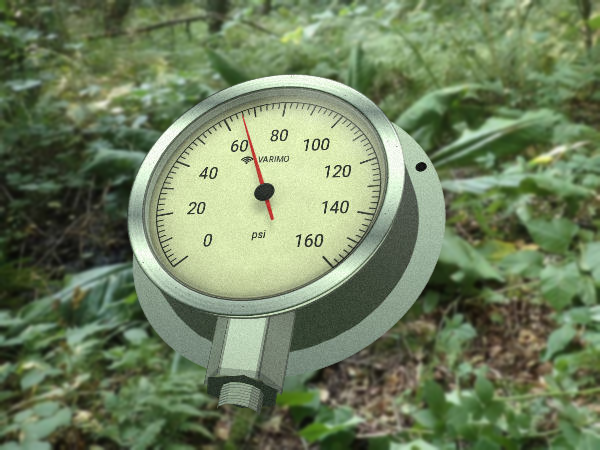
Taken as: 66 psi
